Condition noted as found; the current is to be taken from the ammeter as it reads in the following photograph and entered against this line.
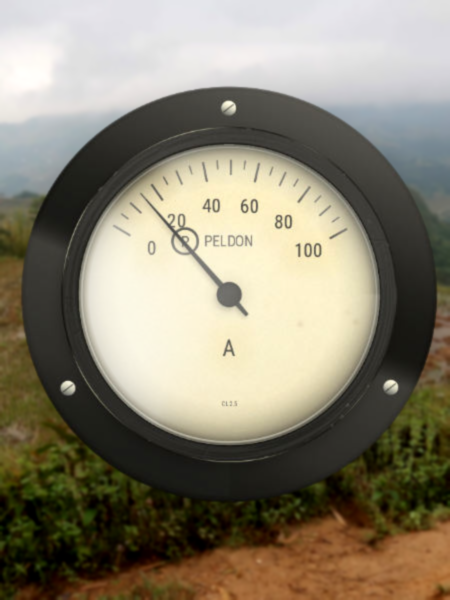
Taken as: 15 A
